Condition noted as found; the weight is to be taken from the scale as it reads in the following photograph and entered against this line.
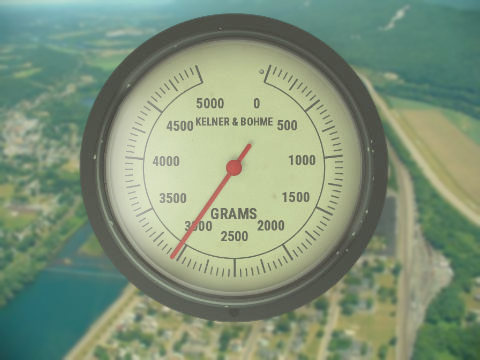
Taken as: 3050 g
